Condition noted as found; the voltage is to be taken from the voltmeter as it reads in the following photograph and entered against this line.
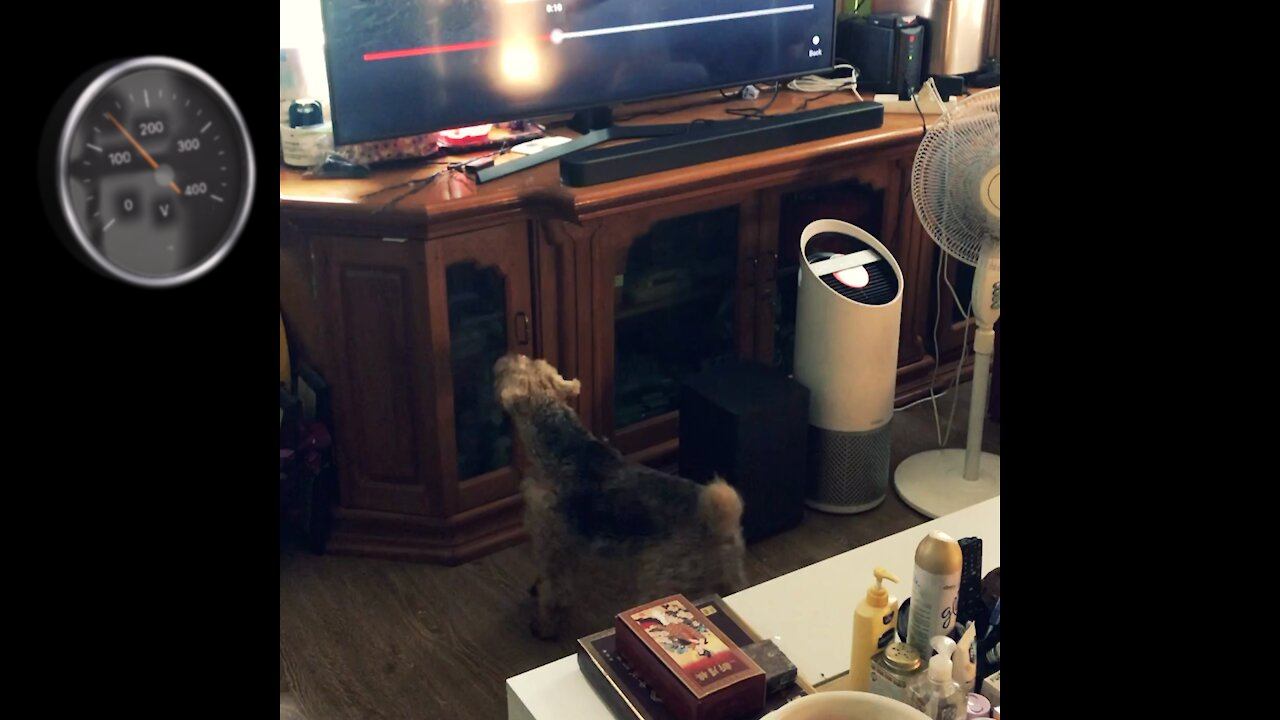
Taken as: 140 V
